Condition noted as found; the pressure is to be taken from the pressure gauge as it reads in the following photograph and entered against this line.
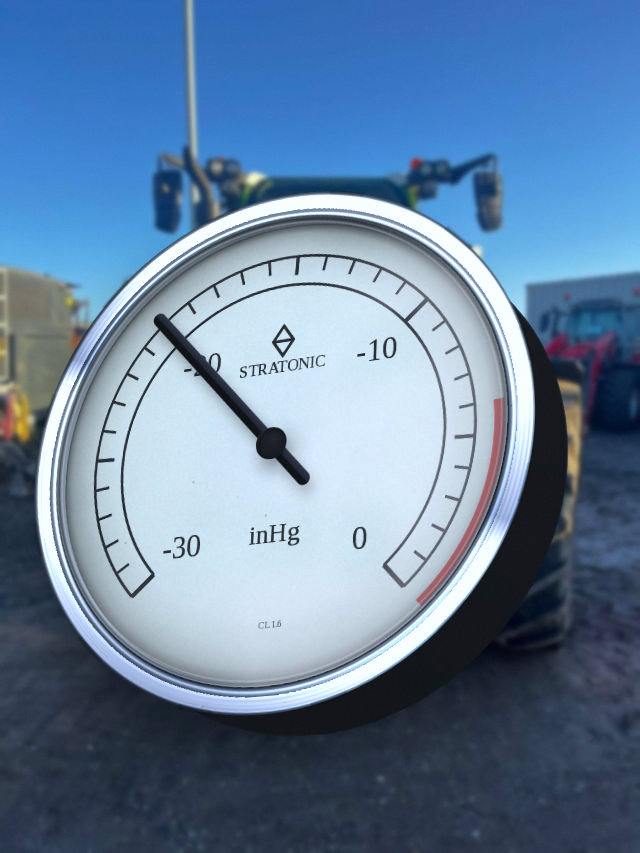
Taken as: -20 inHg
